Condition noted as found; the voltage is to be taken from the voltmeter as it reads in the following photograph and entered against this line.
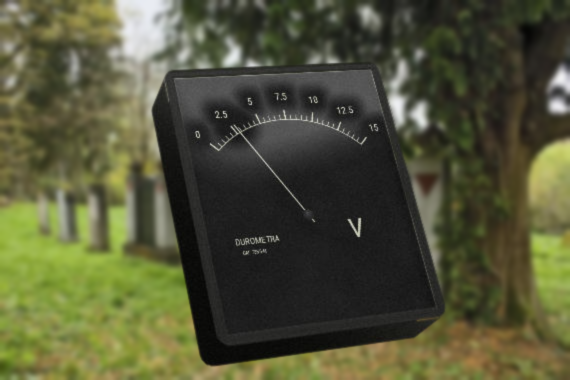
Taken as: 2.5 V
